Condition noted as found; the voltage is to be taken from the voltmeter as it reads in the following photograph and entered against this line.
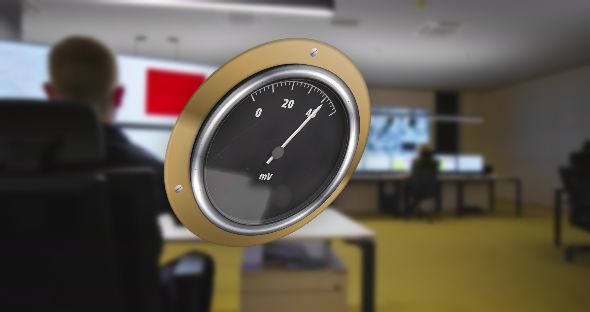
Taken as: 40 mV
